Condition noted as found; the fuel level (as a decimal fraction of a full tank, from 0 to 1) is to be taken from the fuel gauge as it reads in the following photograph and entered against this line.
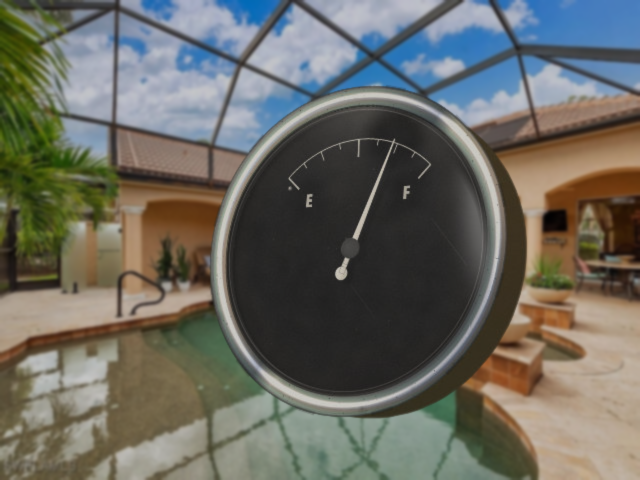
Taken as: 0.75
